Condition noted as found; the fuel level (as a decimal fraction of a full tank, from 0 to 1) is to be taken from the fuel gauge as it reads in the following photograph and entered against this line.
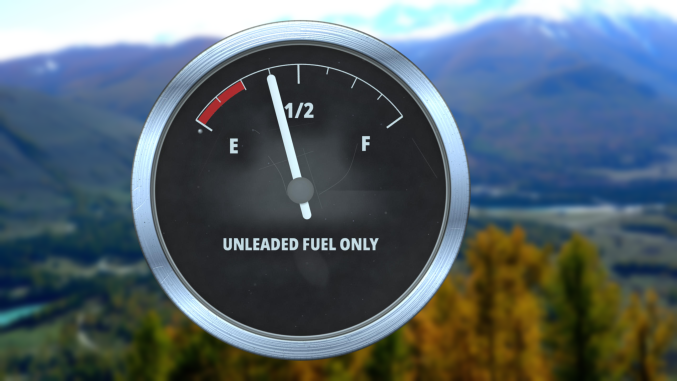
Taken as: 0.375
